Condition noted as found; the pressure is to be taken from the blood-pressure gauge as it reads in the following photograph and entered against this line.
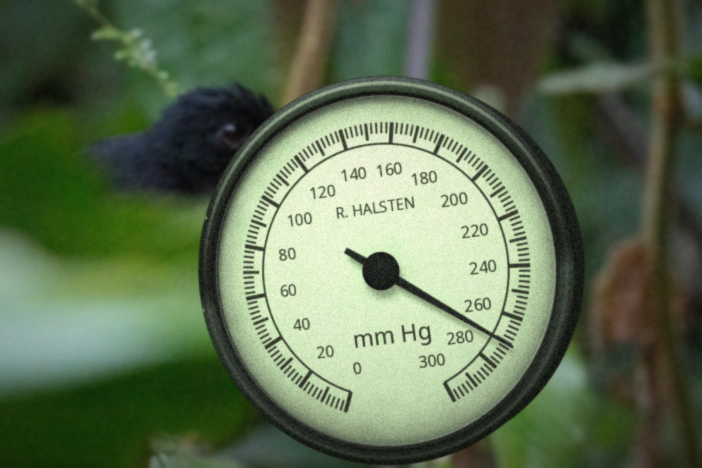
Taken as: 270 mmHg
